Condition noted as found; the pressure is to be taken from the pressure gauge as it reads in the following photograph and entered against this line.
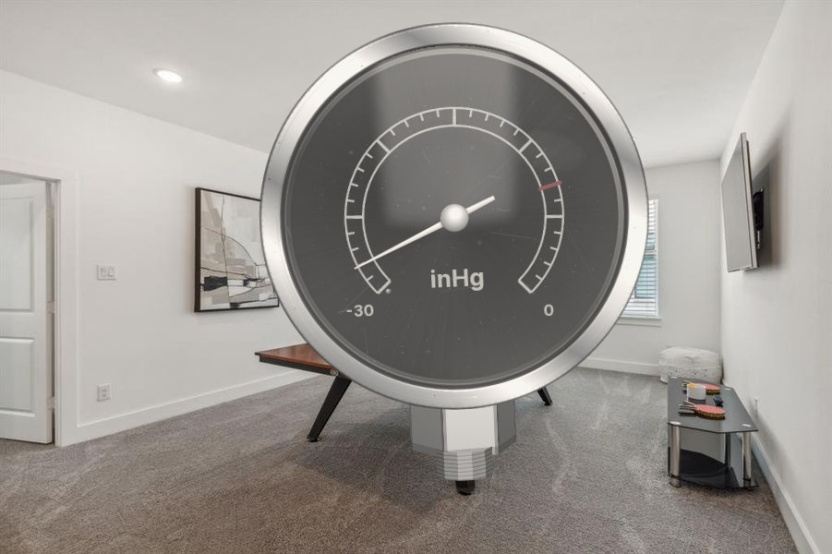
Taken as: -28 inHg
